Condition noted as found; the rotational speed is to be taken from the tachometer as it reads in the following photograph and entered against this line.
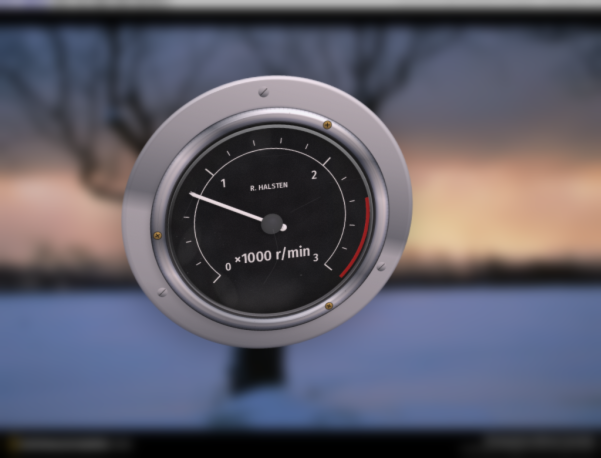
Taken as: 800 rpm
